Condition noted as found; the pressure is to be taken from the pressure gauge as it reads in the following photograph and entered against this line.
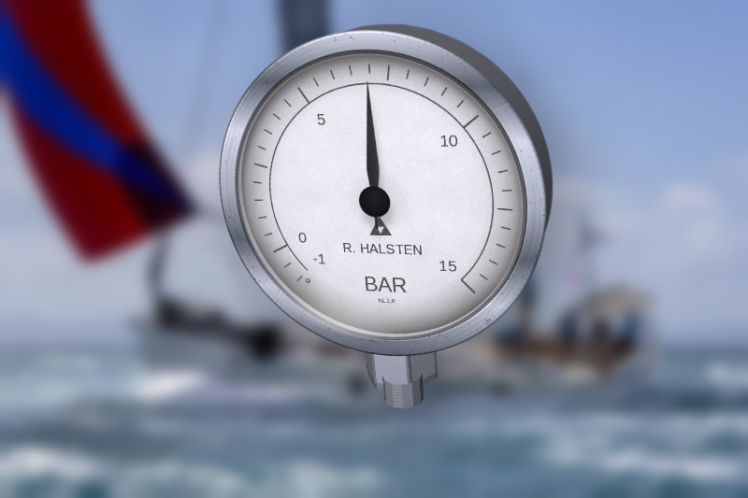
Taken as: 7 bar
